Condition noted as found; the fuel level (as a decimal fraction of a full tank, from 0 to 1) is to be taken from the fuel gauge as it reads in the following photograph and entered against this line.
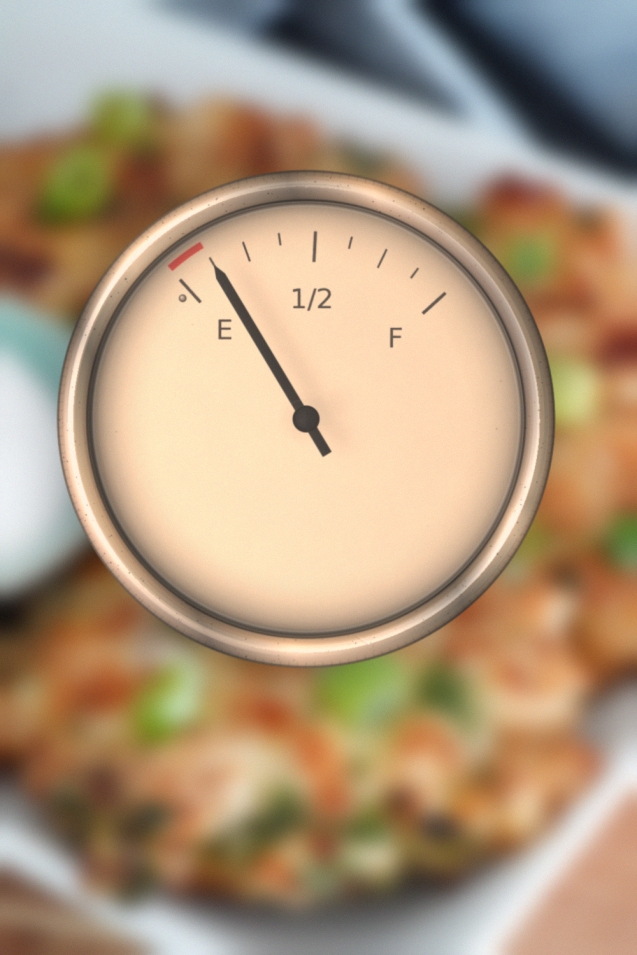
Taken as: 0.125
